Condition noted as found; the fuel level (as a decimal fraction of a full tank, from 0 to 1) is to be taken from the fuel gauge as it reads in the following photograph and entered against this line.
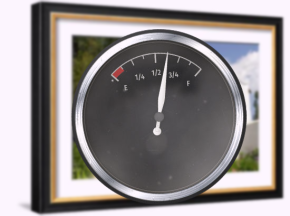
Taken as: 0.625
